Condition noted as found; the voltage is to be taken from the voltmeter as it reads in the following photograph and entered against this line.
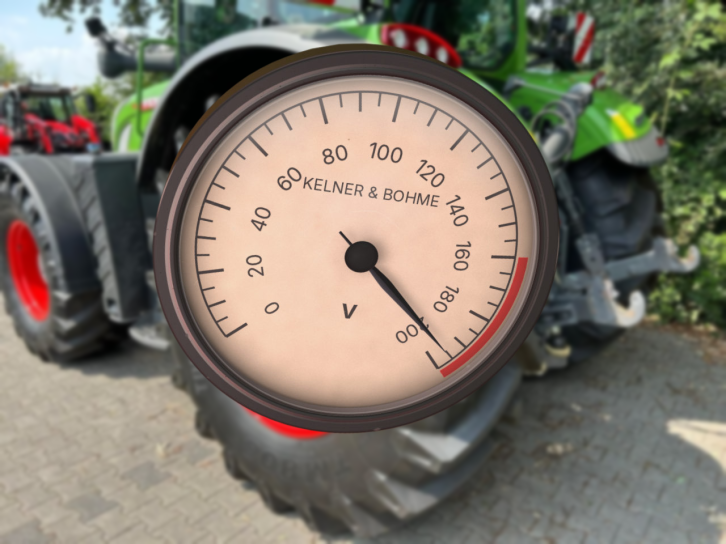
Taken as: 195 V
